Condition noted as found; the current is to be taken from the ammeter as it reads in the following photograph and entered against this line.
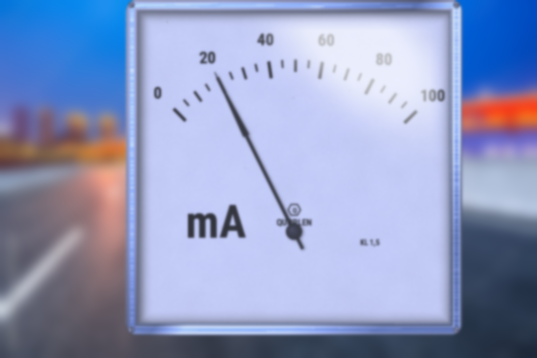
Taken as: 20 mA
